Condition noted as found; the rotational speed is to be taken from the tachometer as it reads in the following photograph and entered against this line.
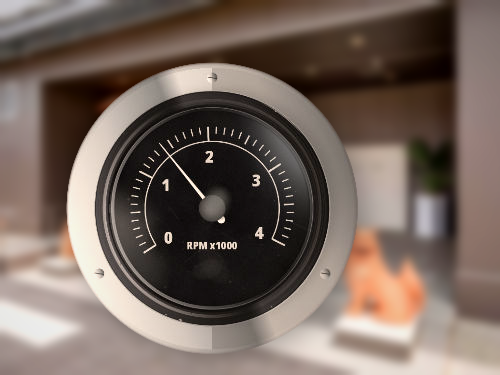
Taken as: 1400 rpm
